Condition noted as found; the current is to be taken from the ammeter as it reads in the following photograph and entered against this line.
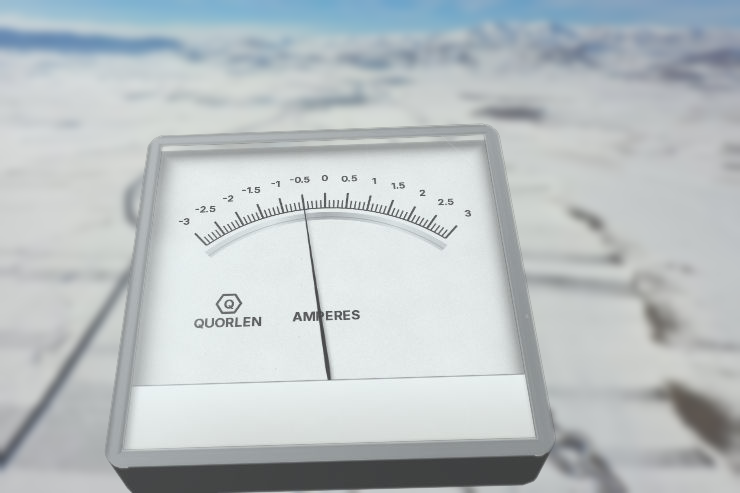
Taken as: -0.5 A
